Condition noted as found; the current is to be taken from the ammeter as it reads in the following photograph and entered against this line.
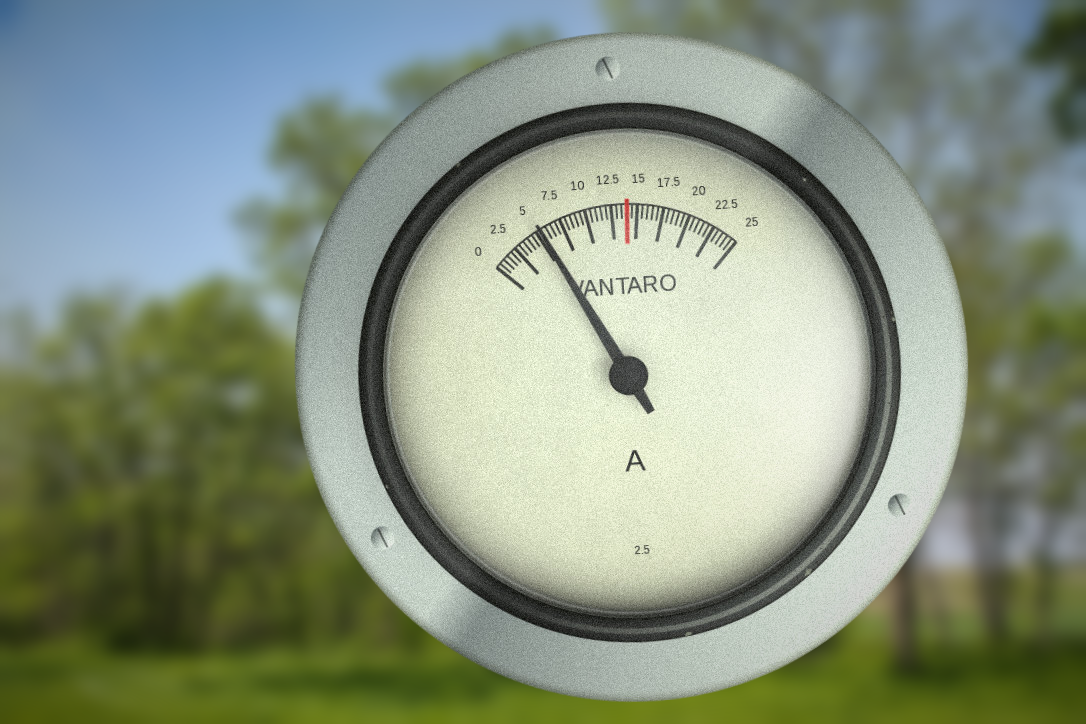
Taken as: 5.5 A
